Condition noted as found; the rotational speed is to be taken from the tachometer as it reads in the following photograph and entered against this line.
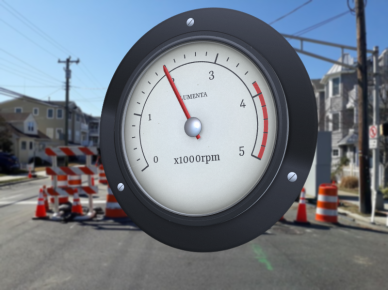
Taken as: 2000 rpm
